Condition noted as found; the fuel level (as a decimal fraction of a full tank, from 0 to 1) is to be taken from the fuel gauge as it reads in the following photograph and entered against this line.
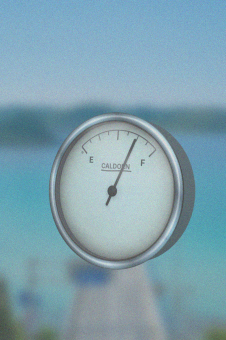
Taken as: 0.75
